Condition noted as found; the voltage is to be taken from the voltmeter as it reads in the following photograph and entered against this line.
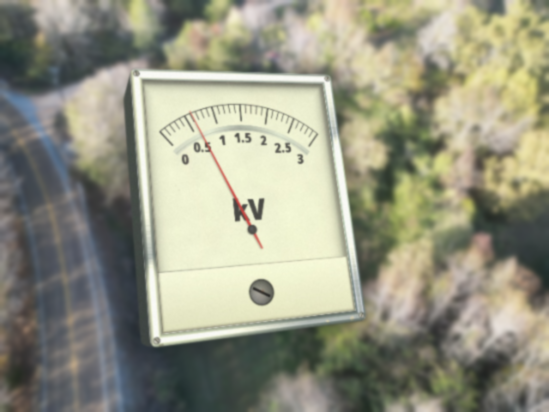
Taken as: 0.6 kV
